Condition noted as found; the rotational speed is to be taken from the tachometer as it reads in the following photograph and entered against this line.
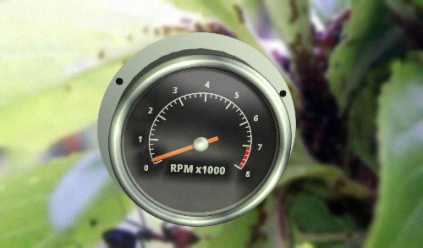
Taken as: 200 rpm
